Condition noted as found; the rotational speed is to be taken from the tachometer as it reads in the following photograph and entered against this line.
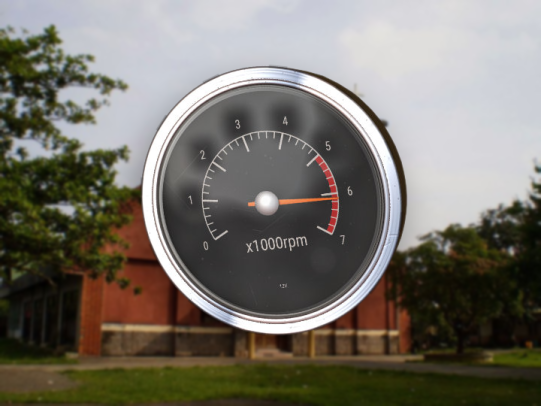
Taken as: 6100 rpm
